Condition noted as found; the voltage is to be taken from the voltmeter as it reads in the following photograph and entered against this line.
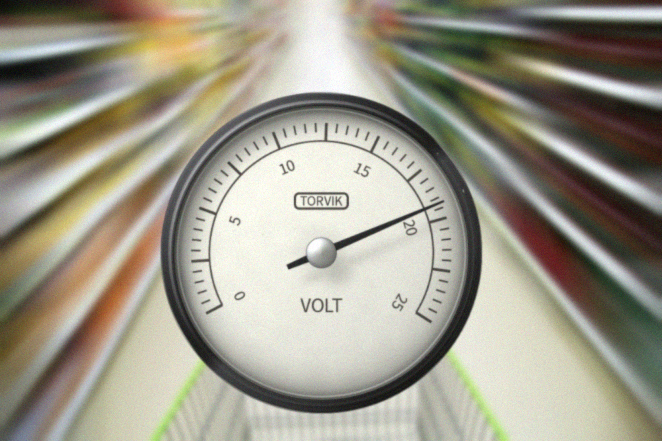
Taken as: 19.25 V
